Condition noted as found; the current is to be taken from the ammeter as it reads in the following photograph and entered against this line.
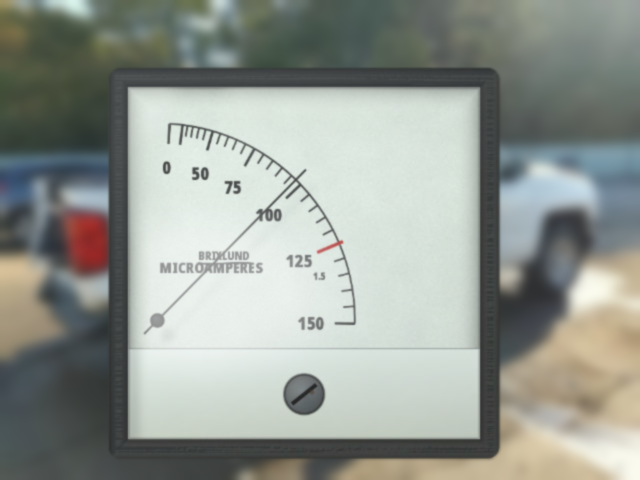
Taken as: 97.5 µA
